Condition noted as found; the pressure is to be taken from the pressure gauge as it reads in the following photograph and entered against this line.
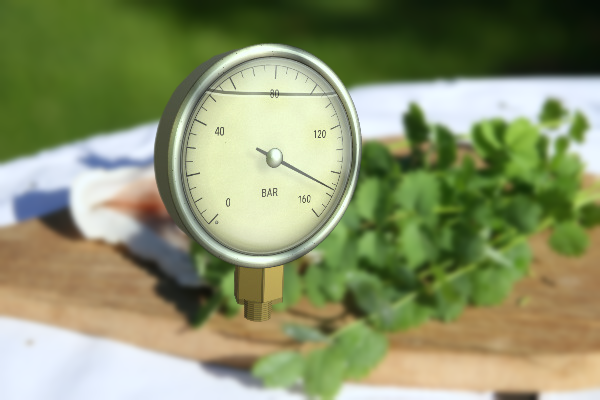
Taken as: 147.5 bar
